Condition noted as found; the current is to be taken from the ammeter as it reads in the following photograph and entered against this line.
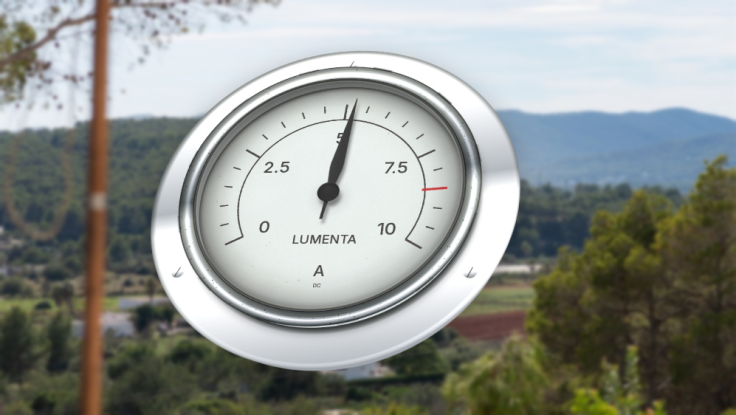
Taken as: 5.25 A
